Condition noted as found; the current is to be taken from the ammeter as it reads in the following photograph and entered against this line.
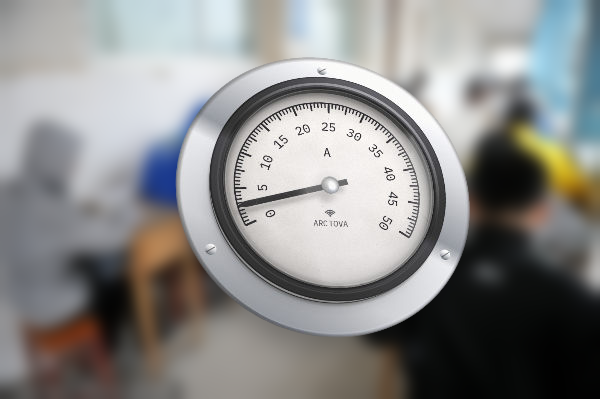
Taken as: 2.5 A
